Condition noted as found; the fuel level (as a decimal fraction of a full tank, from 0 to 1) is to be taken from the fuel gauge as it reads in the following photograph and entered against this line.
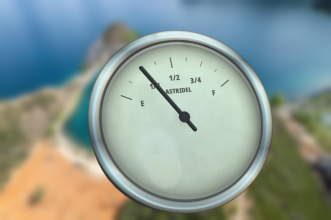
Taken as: 0.25
